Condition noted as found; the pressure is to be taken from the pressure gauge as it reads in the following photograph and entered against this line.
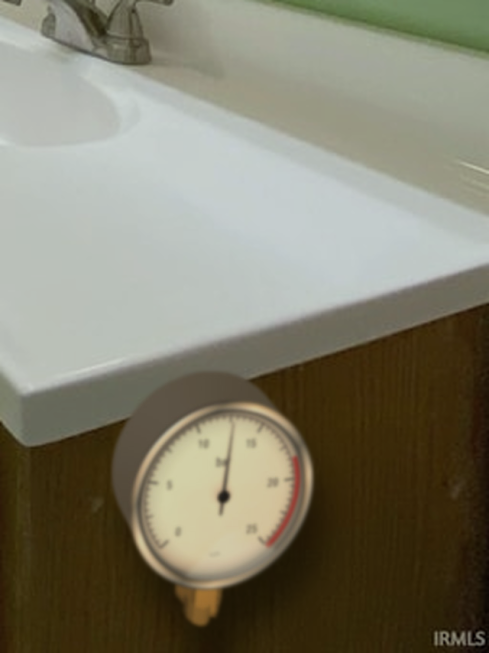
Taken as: 12.5 bar
